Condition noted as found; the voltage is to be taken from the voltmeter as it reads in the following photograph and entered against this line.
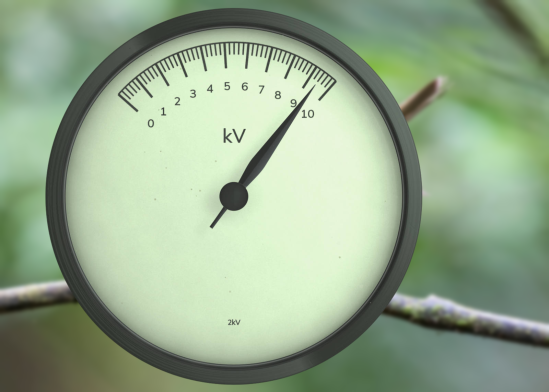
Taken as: 9.4 kV
